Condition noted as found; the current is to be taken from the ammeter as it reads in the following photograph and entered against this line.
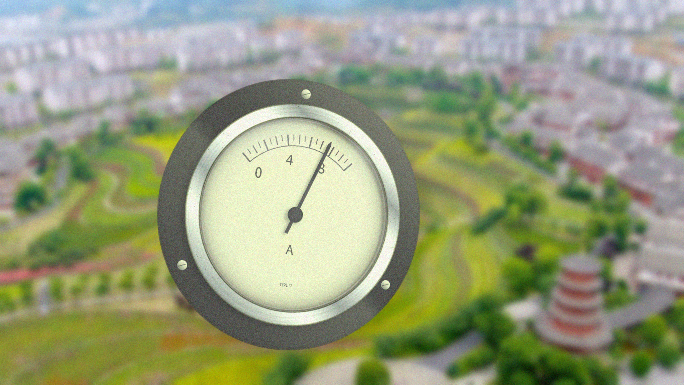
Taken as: 7.5 A
